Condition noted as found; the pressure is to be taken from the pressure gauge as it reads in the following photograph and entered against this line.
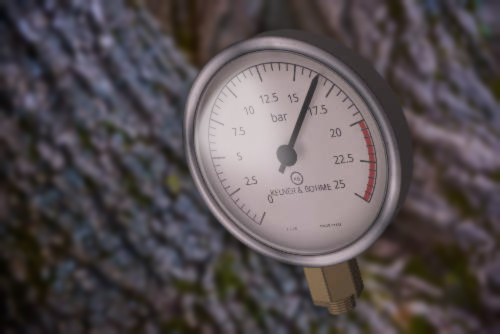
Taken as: 16.5 bar
